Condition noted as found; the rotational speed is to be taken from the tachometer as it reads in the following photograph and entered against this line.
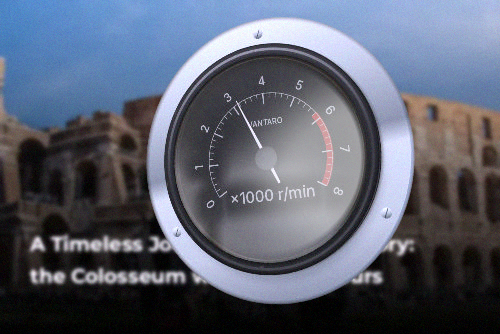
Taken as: 3200 rpm
